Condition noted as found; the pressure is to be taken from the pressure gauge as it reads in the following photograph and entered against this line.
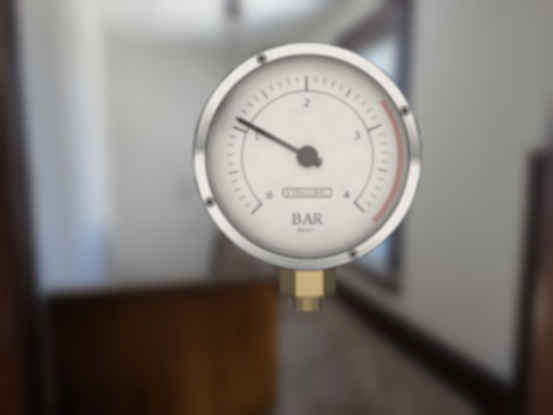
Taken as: 1.1 bar
